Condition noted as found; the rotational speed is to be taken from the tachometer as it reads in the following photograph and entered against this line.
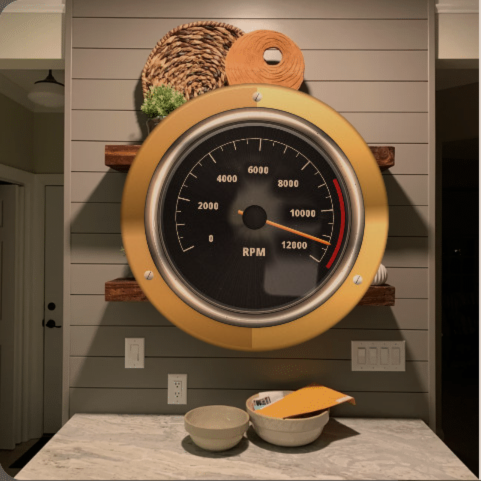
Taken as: 11250 rpm
